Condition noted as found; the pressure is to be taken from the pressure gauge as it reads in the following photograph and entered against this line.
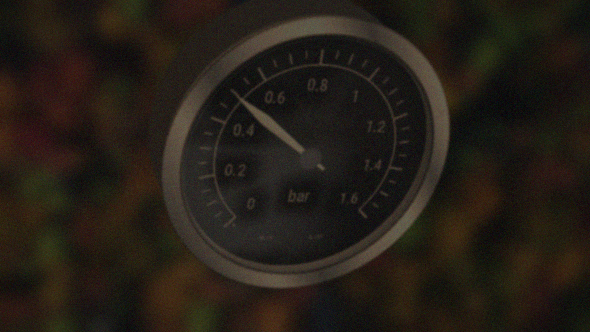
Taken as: 0.5 bar
